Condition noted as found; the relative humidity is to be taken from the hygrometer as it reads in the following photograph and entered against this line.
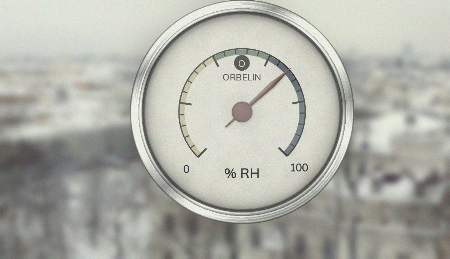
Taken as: 68 %
